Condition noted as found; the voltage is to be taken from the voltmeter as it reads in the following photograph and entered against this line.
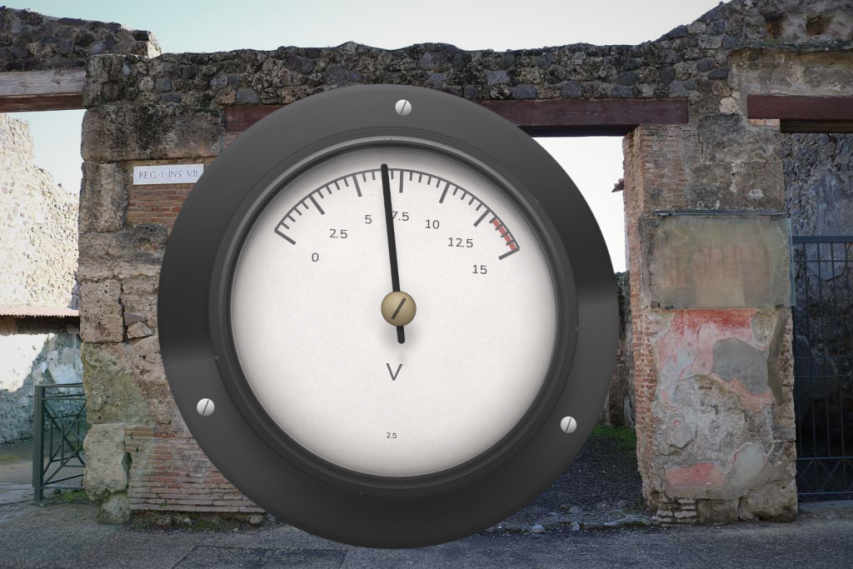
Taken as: 6.5 V
